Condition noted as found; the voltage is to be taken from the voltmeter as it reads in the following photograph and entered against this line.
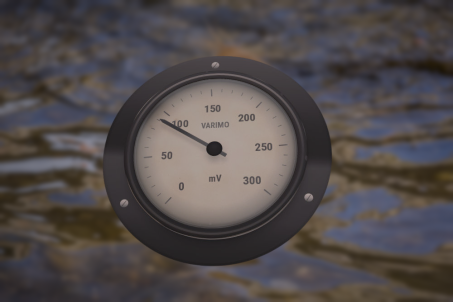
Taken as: 90 mV
